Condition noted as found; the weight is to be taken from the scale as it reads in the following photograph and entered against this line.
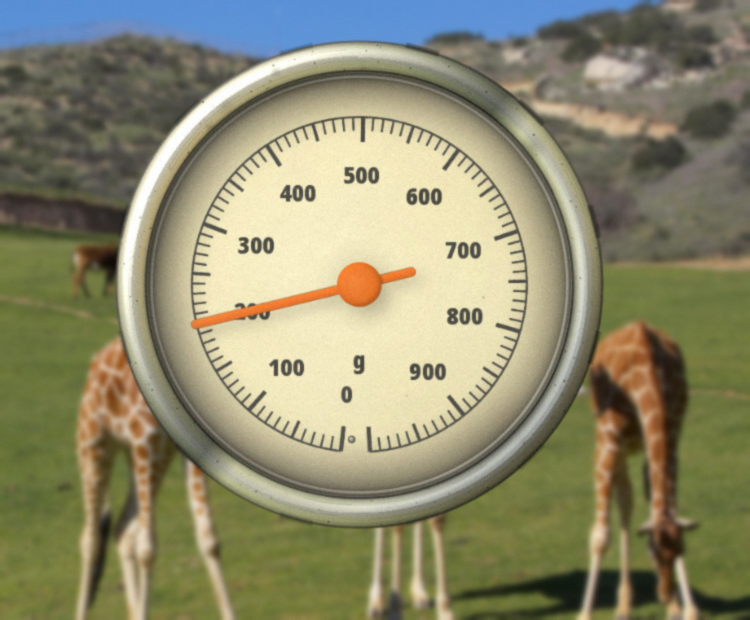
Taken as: 200 g
